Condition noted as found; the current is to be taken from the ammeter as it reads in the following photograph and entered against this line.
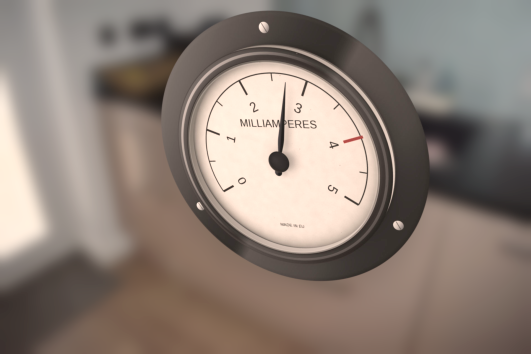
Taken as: 2.75 mA
